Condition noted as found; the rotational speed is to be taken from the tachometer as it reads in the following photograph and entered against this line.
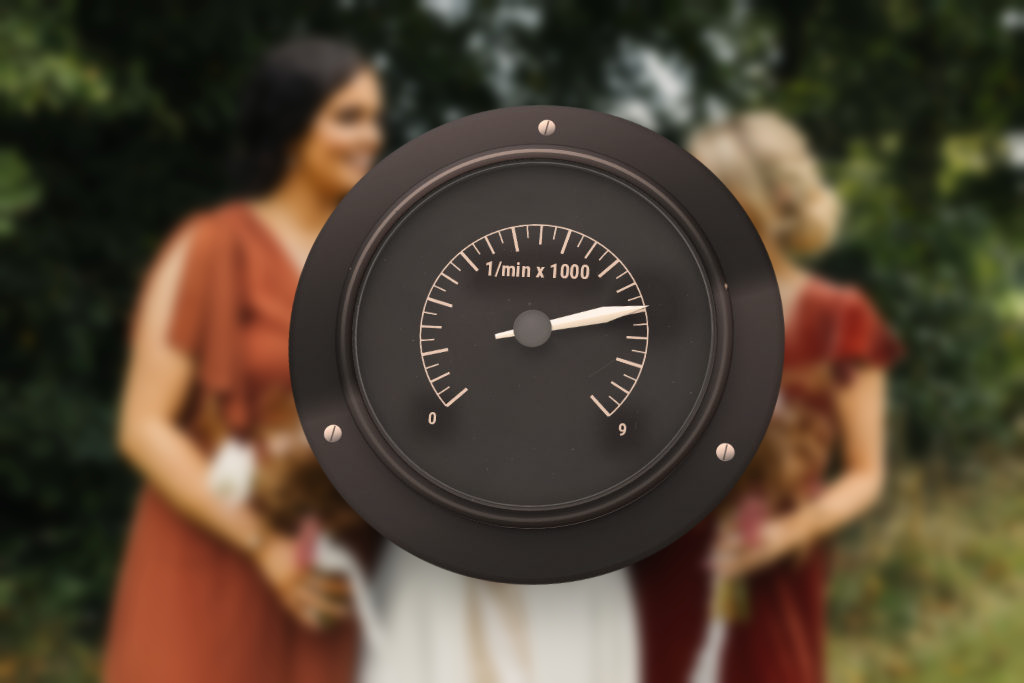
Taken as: 7000 rpm
